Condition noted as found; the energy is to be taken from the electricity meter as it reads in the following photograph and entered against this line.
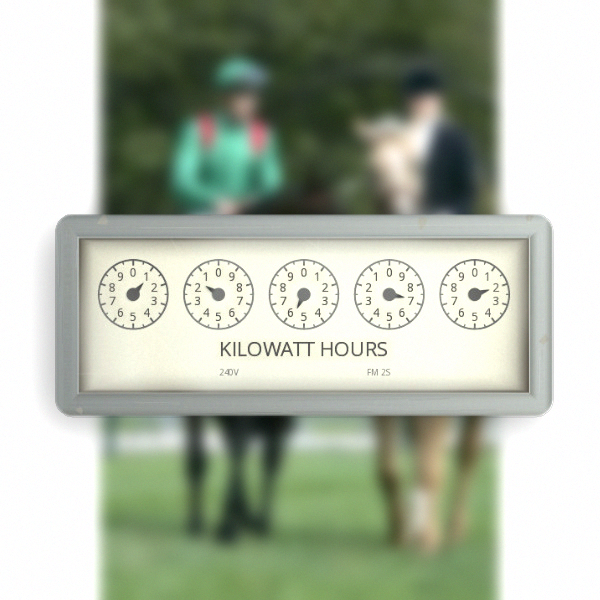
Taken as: 11572 kWh
